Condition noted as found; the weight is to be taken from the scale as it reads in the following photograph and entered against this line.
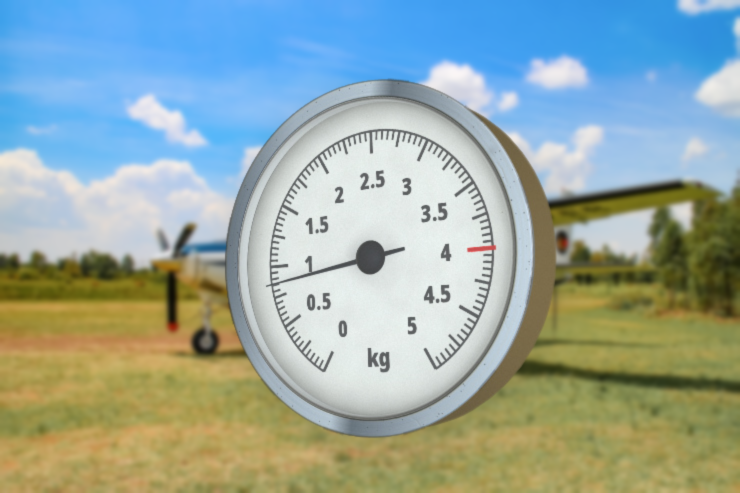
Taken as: 0.85 kg
